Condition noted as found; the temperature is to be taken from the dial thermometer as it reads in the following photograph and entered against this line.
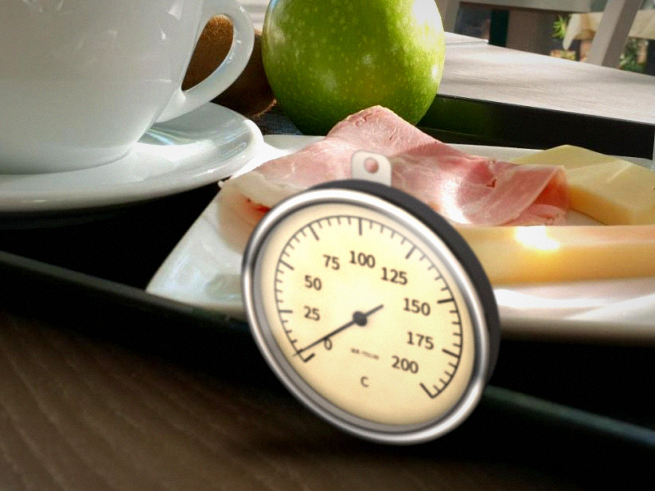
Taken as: 5 °C
